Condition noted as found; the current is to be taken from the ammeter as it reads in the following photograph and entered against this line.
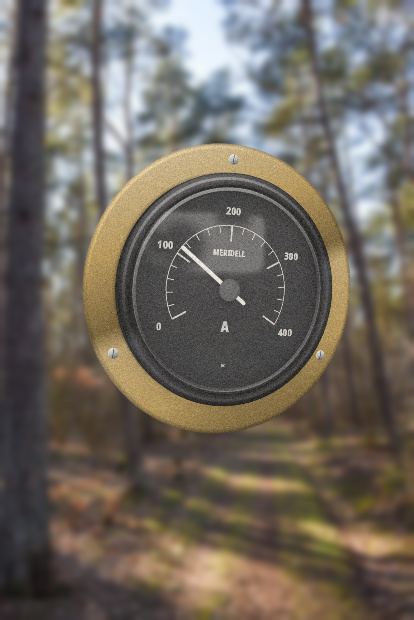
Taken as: 110 A
